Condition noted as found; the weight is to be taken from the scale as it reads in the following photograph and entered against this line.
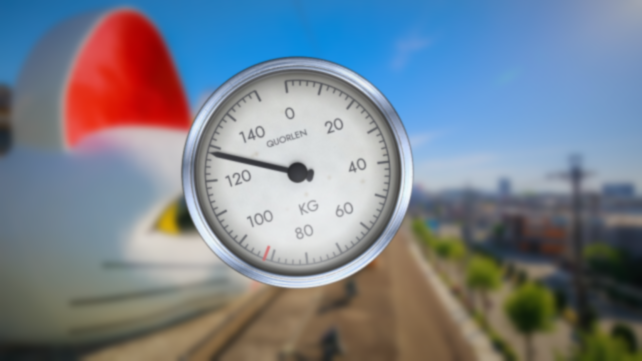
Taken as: 128 kg
